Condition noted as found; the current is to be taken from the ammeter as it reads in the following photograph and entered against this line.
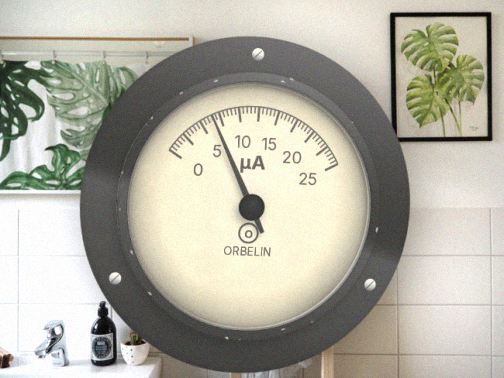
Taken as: 6.5 µA
